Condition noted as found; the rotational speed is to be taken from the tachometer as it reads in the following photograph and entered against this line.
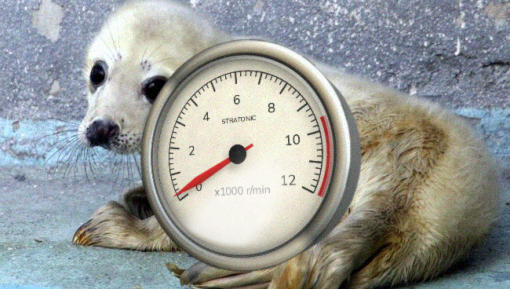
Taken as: 200 rpm
